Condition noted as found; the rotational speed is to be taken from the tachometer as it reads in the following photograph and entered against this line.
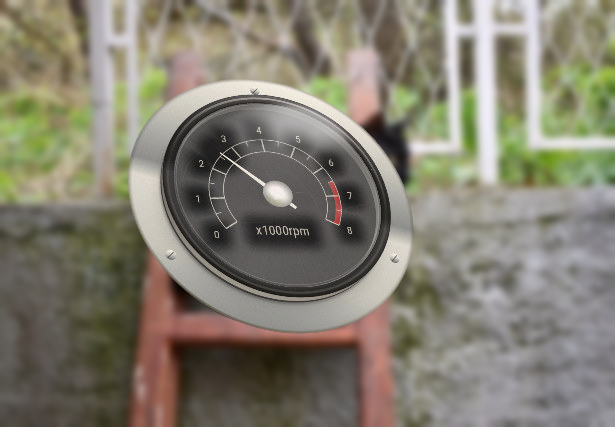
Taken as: 2500 rpm
